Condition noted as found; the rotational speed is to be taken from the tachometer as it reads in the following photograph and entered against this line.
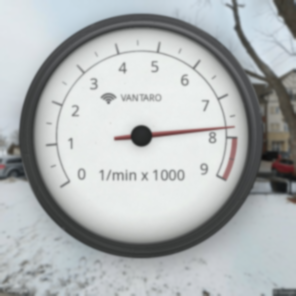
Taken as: 7750 rpm
